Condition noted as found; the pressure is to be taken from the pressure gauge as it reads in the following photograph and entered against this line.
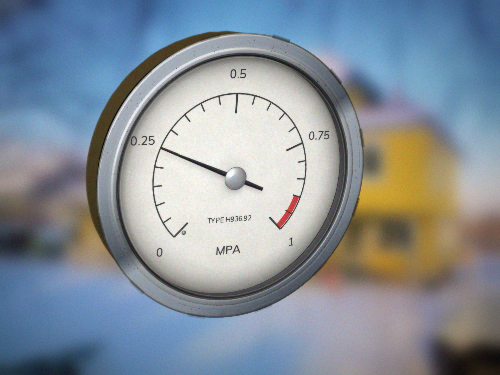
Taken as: 0.25 MPa
